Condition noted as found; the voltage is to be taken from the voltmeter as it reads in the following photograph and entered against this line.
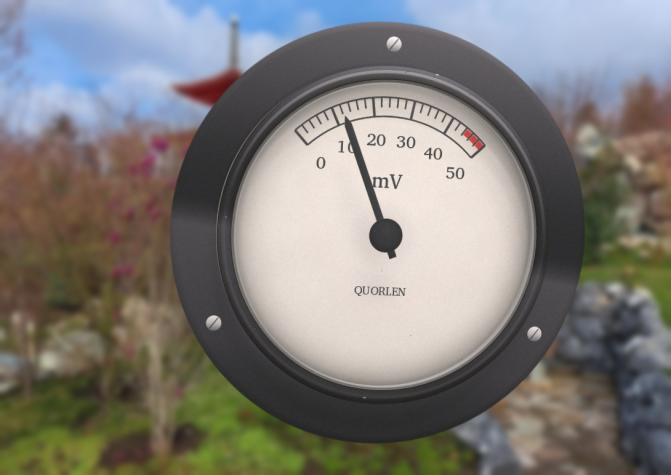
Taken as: 12 mV
